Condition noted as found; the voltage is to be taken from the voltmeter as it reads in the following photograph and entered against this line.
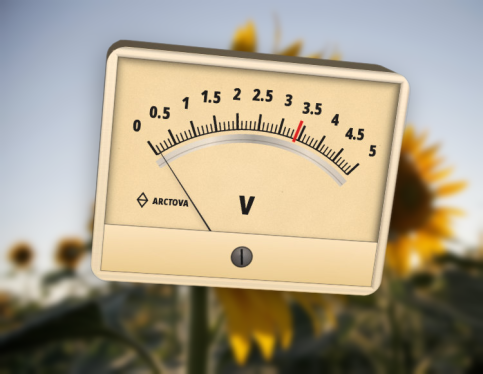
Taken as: 0.1 V
